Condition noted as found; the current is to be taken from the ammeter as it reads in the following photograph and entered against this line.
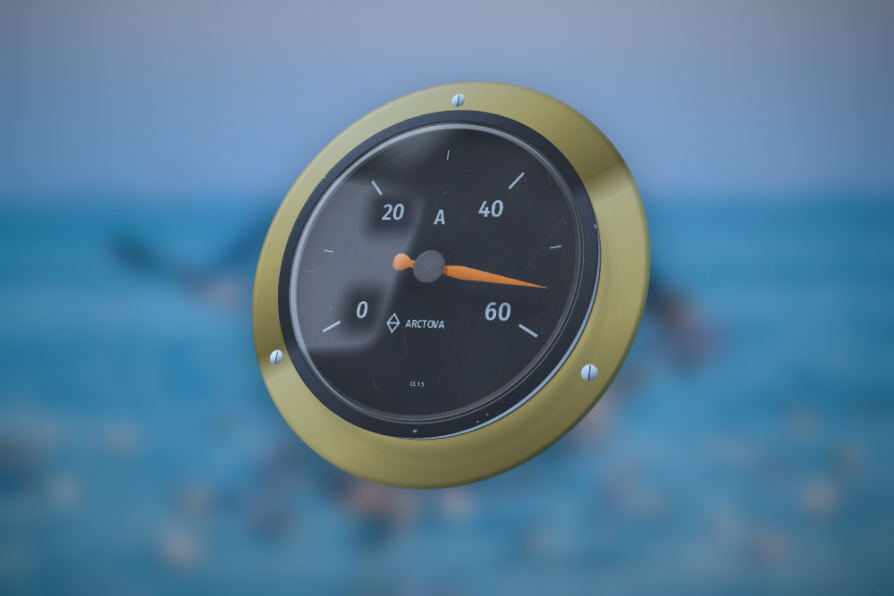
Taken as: 55 A
